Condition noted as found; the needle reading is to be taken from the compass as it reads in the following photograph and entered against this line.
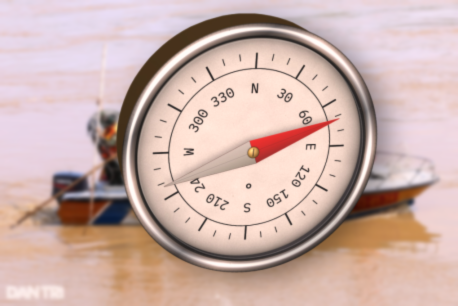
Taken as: 70 °
